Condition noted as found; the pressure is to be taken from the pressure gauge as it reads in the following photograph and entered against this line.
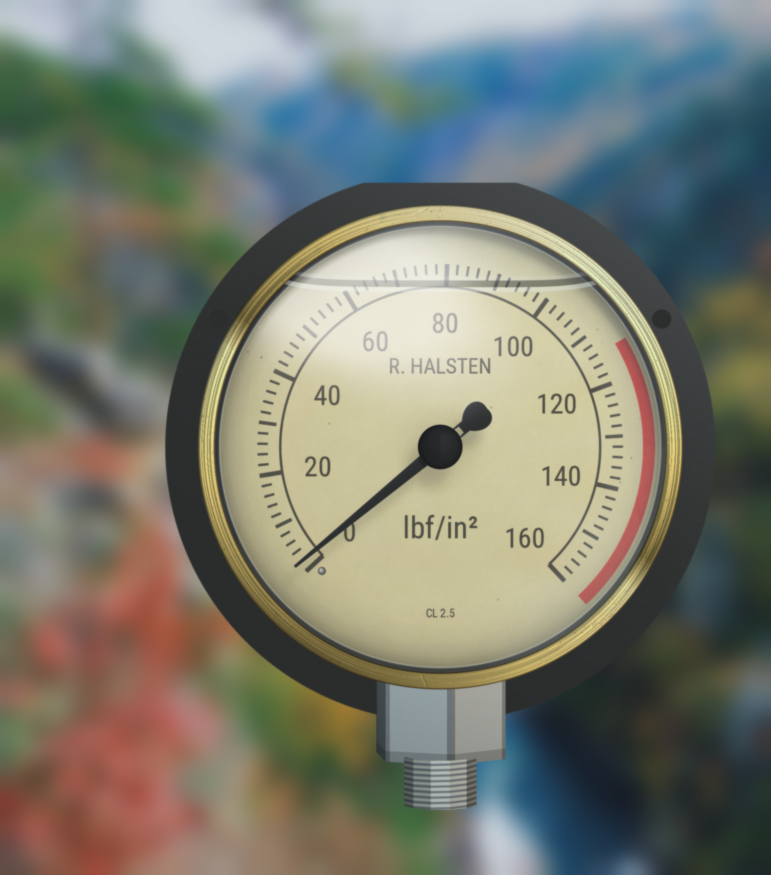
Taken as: 2 psi
